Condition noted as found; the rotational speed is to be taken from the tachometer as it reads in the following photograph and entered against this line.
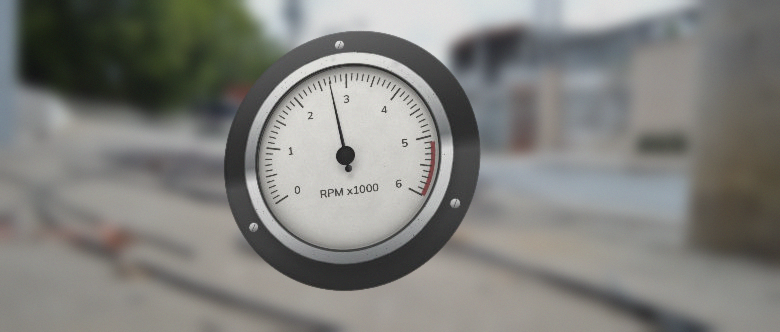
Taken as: 2700 rpm
